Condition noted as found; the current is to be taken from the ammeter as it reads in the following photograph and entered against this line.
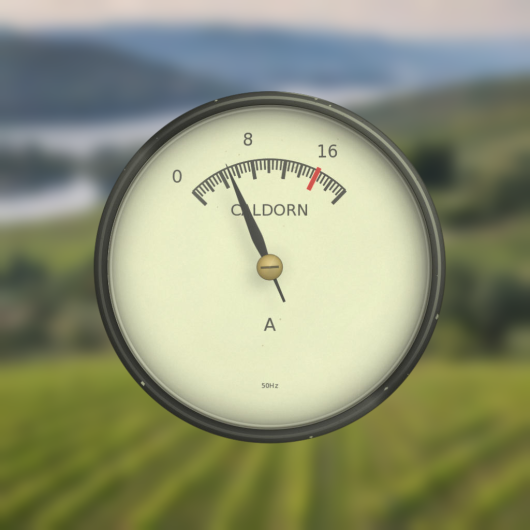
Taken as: 5 A
